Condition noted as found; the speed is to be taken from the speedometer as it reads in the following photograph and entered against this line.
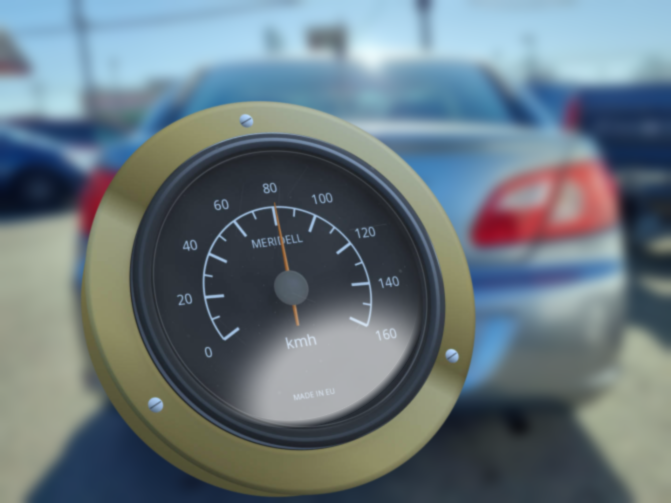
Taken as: 80 km/h
